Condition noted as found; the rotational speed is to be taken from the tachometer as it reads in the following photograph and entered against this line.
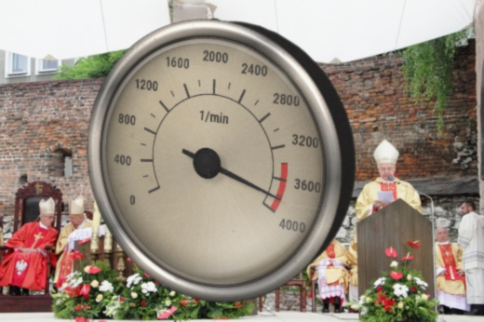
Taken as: 3800 rpm
